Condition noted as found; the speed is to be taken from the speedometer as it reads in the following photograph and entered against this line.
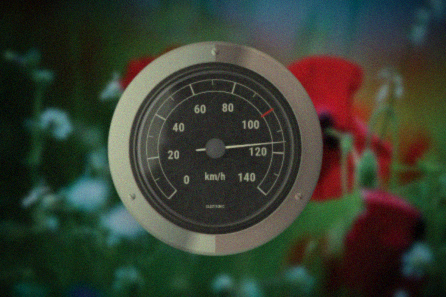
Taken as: 115 km/h
